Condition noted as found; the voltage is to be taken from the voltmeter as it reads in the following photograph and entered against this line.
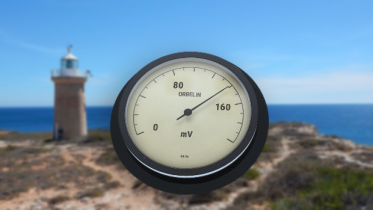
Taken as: 140 mV
